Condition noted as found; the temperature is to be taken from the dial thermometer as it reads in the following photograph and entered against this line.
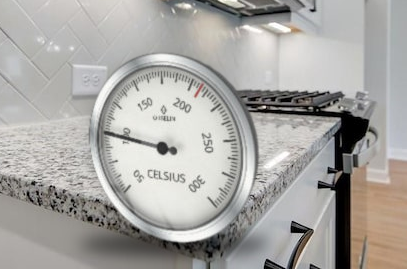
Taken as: 100 °C
